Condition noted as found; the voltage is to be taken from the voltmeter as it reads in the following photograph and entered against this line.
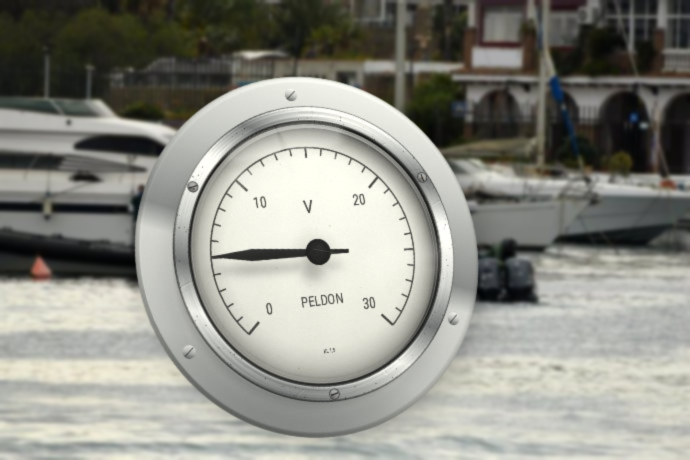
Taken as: 5 V
